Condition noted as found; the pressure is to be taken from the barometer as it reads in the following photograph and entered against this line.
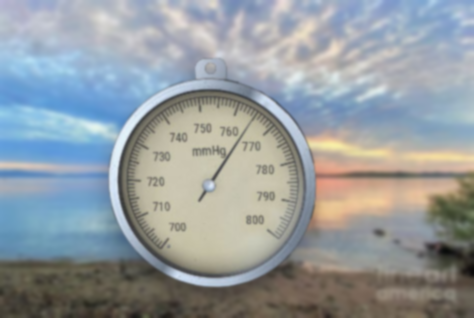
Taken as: 765 mmHg
